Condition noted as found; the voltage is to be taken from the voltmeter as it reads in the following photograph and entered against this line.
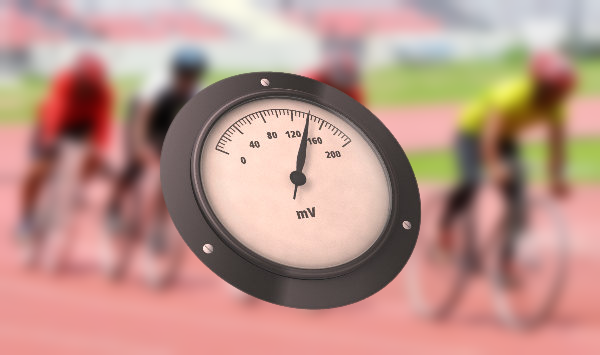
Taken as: 140 mV
